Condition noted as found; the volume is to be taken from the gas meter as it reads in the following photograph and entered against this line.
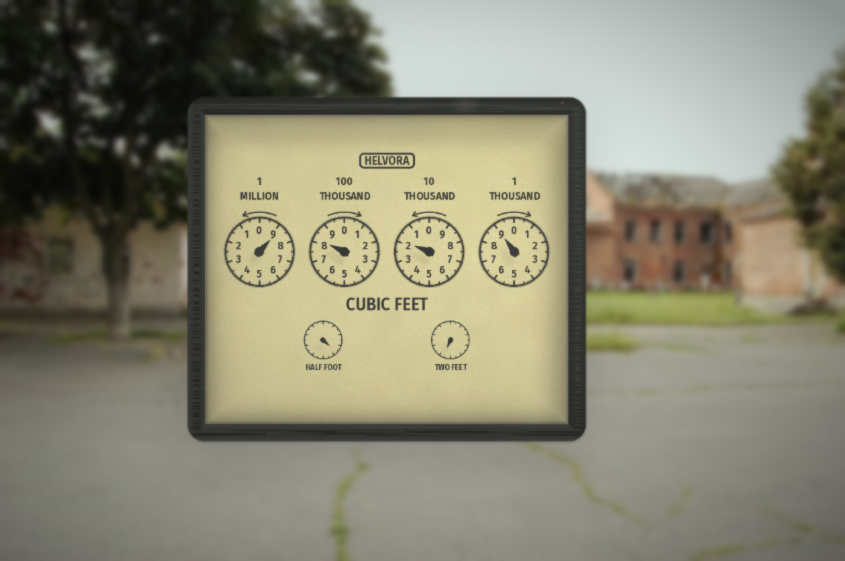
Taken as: 881900 ft³
